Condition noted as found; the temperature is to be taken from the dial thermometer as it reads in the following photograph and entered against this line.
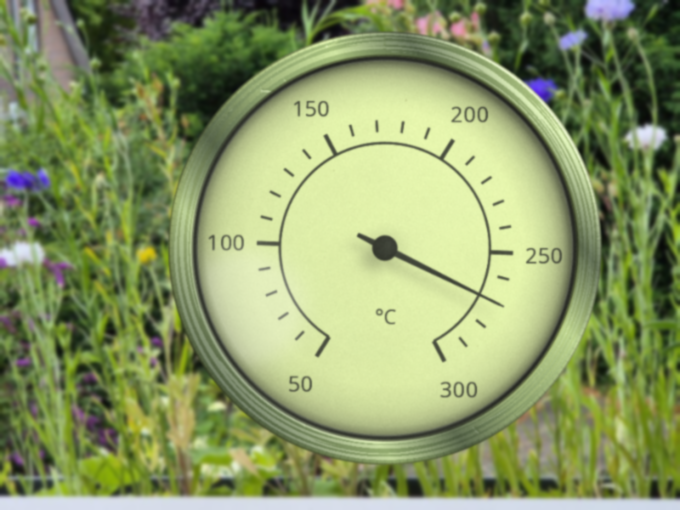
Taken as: 270 °C
